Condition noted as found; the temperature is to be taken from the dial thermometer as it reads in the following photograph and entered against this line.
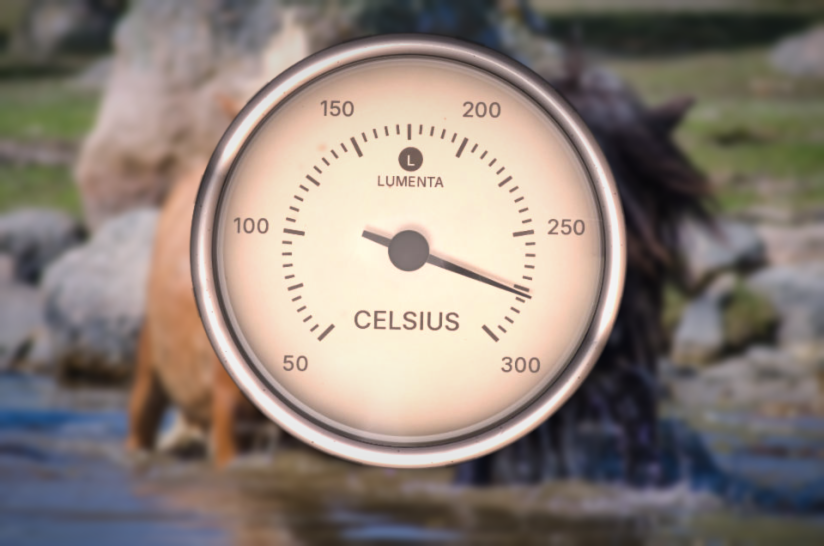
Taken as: 277.5 °C
